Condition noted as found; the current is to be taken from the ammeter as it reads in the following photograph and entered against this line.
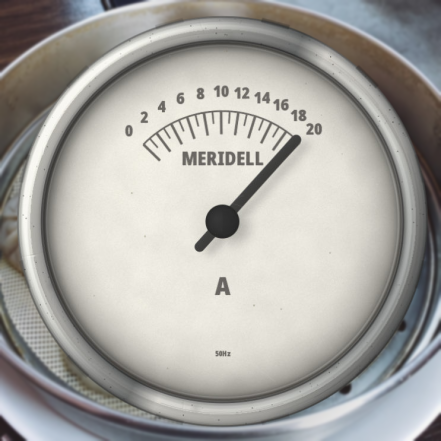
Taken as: 19.5 A
